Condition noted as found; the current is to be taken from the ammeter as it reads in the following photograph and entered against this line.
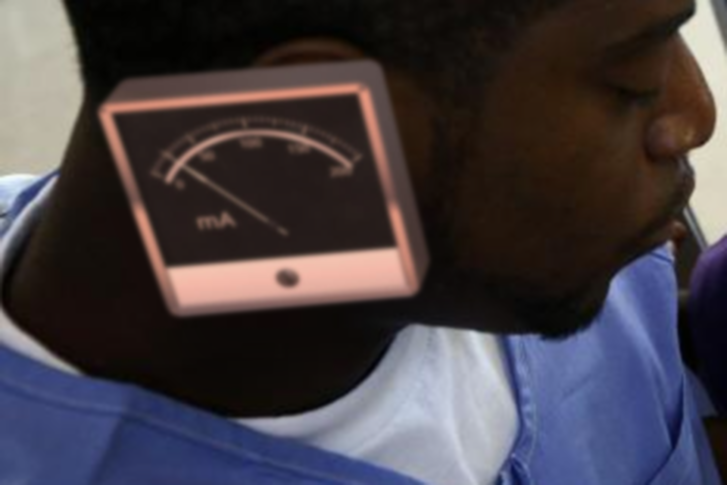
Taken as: 25 mA
